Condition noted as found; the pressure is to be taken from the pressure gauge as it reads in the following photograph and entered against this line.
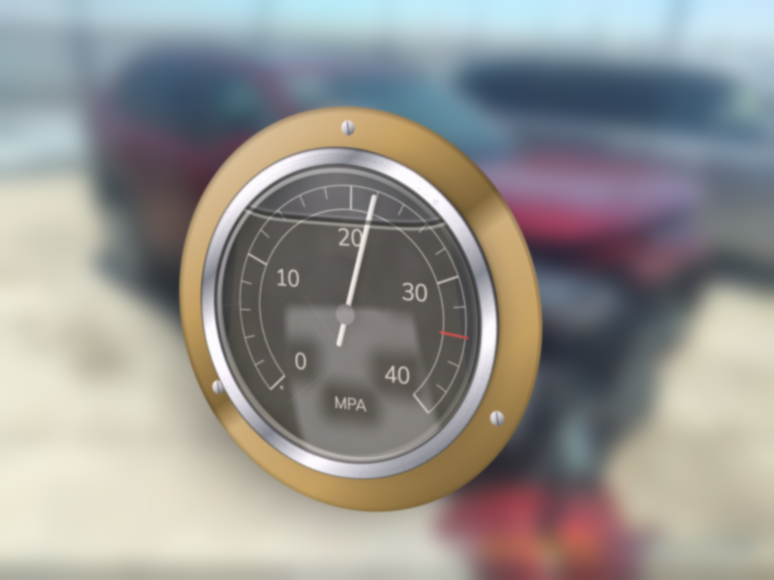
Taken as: 22 MPa
